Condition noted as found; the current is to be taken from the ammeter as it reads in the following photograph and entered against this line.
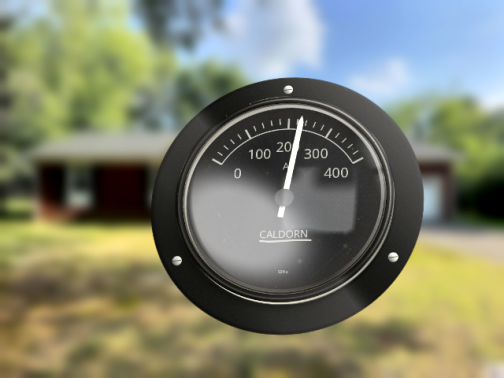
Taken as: 230 A
